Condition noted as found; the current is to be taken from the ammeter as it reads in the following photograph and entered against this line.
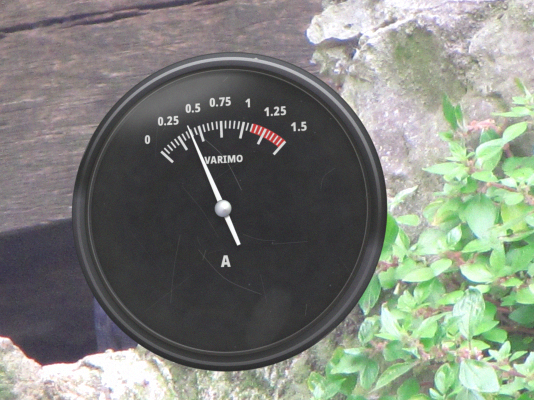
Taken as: 0.4 A
